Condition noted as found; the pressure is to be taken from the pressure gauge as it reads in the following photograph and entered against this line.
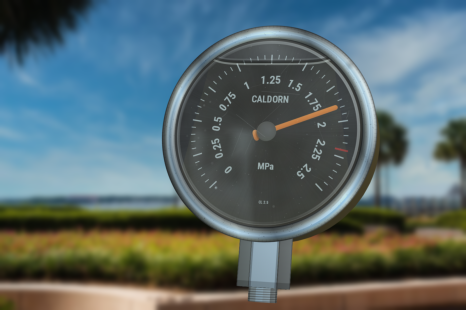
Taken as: 1.9 MPa
